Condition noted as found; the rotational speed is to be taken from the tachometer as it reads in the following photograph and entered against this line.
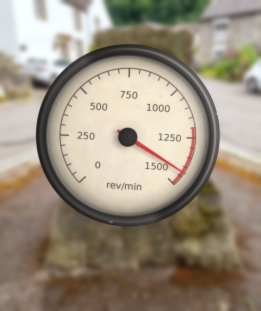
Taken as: 1425 rpm
